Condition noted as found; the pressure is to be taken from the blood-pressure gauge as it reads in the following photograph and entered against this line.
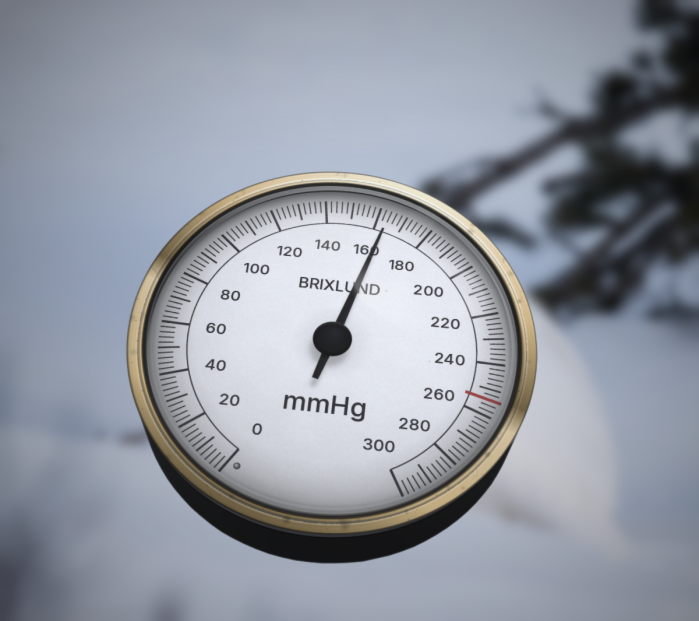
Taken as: 164 mmHg
